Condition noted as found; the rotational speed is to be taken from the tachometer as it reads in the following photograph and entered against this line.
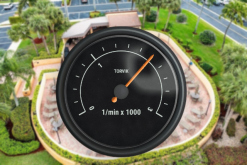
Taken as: 2000 rpm
